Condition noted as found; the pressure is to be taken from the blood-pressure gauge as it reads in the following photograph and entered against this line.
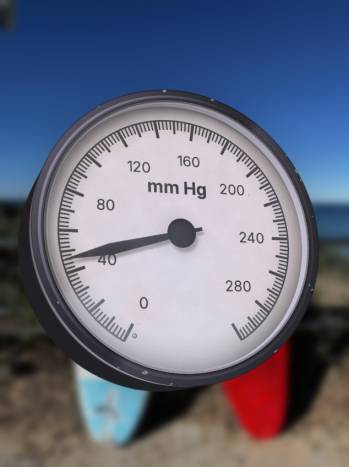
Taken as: 46 mmHg
